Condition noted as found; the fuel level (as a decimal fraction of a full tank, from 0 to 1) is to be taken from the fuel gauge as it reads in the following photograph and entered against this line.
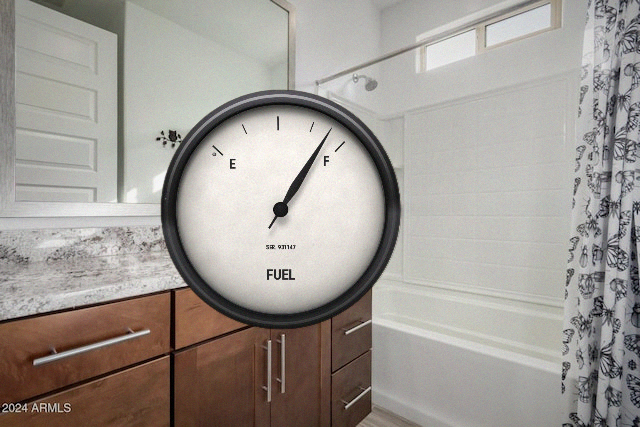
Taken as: 0.875
